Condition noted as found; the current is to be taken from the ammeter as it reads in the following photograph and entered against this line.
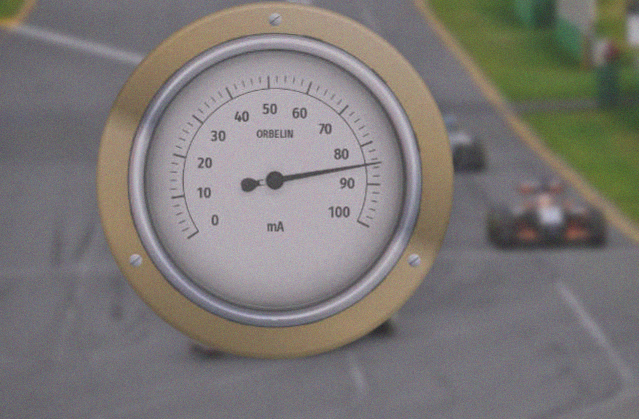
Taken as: 85 mA
